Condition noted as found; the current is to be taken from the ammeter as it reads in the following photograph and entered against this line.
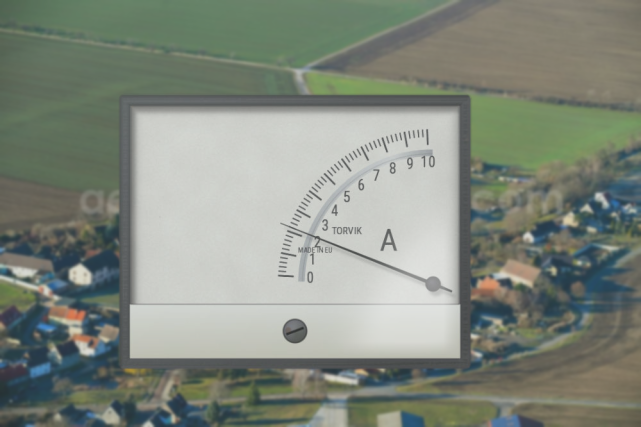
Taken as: 2.2 A
